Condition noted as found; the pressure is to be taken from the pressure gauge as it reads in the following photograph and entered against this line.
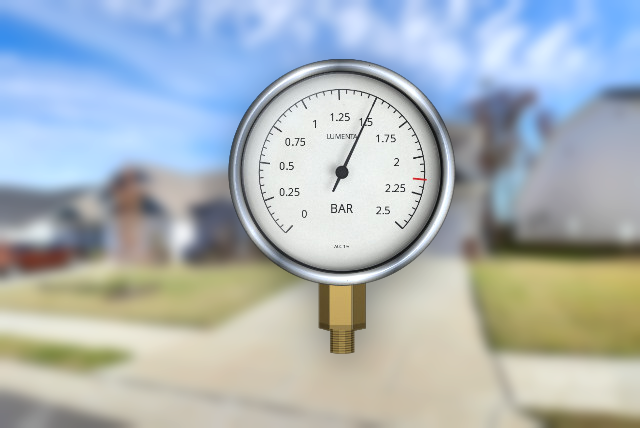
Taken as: 1.5 bar
